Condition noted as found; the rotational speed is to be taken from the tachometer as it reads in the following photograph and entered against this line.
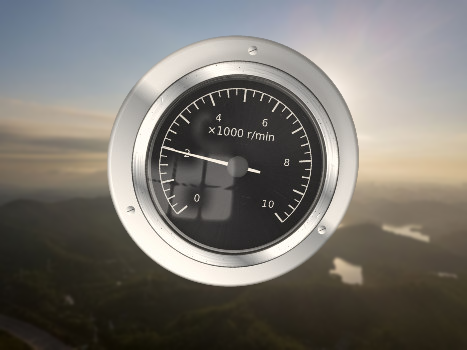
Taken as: 2000 rpm
